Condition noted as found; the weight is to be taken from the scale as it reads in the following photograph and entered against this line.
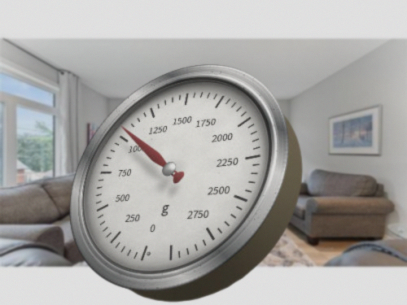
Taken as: 1050 g
